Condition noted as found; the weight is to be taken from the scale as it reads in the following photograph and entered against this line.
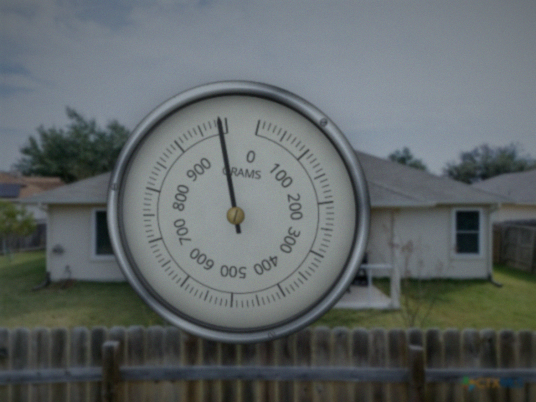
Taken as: 990 g
